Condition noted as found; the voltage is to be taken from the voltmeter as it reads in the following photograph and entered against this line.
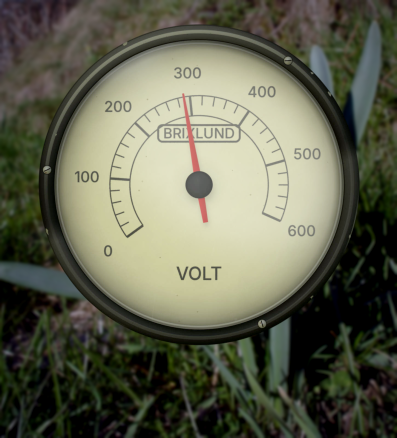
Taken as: 290 V
